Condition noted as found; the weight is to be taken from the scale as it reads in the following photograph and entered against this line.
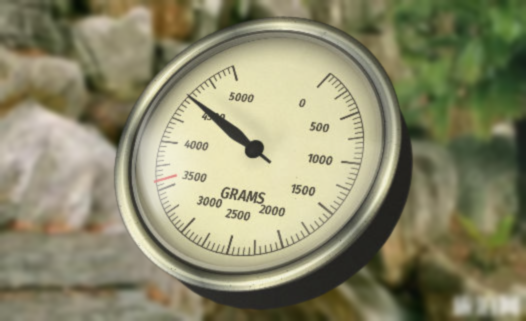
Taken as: 4500 g
